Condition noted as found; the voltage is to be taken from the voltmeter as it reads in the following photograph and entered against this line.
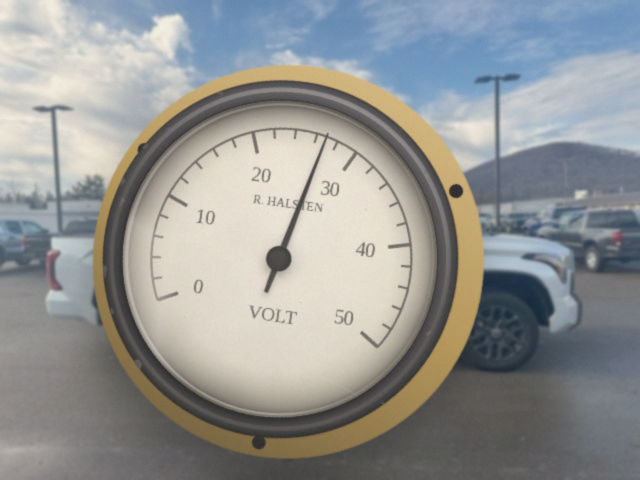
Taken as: 27 V
